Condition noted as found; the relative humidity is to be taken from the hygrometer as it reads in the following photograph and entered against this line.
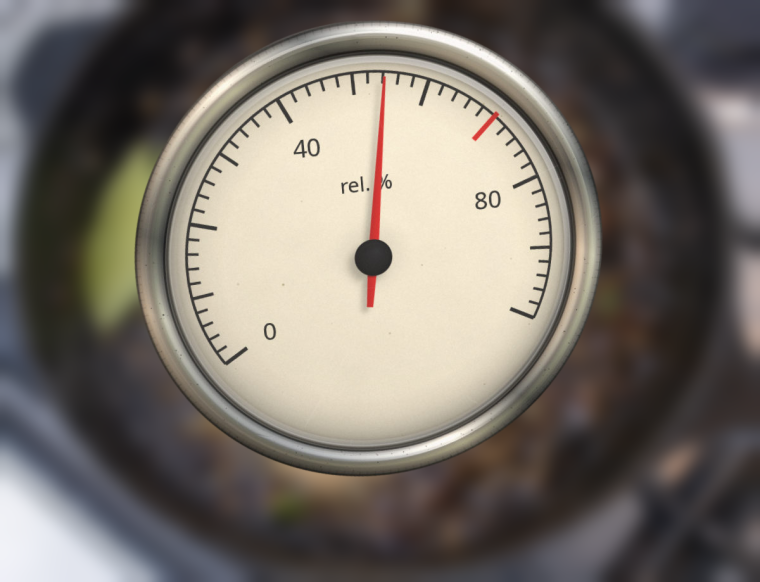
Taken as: 54 %
